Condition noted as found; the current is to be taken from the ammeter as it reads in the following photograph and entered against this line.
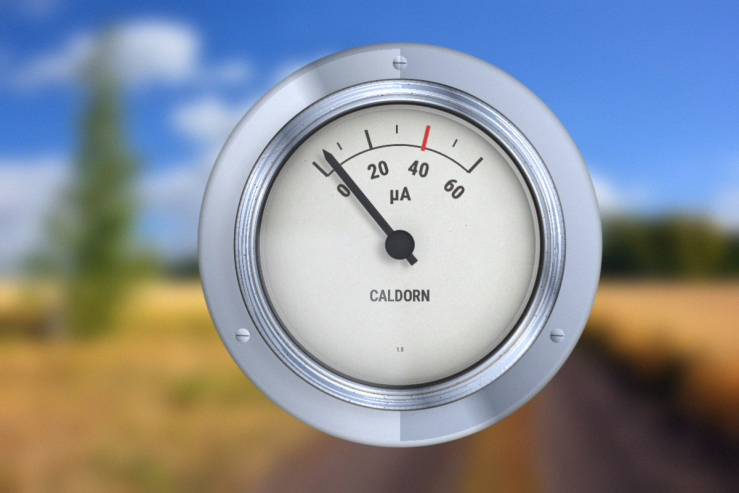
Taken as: 5 µA
